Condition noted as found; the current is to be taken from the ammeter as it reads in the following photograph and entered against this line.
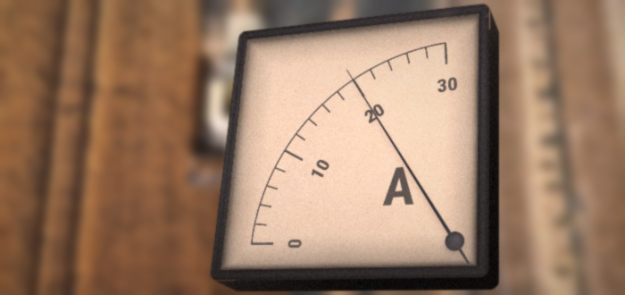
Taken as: 20 A
